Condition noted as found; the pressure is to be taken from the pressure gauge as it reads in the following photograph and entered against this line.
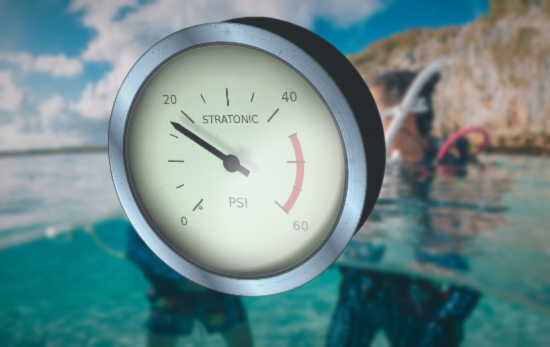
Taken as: 17.5 psi
